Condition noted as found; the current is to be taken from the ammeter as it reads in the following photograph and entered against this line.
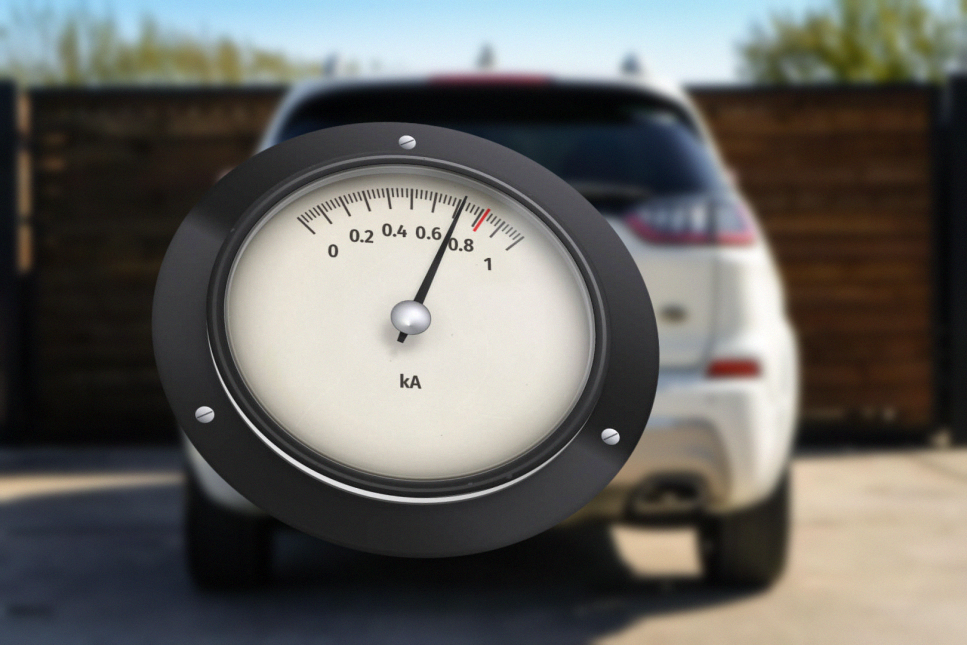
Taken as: 0.72 kA
